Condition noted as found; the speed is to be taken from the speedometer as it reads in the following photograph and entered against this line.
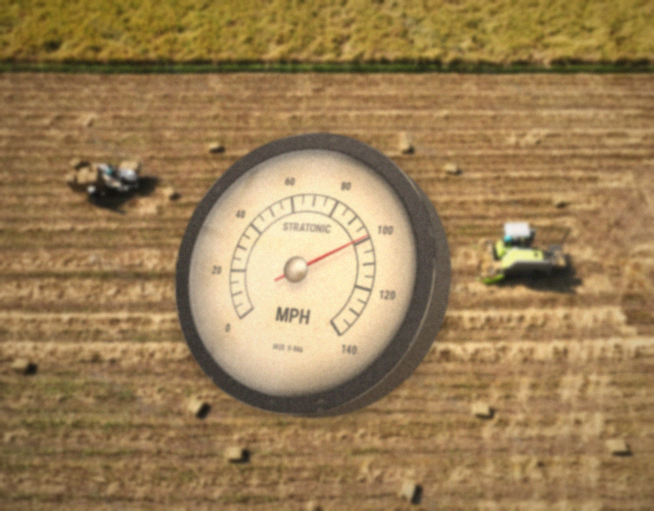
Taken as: 100 mph
